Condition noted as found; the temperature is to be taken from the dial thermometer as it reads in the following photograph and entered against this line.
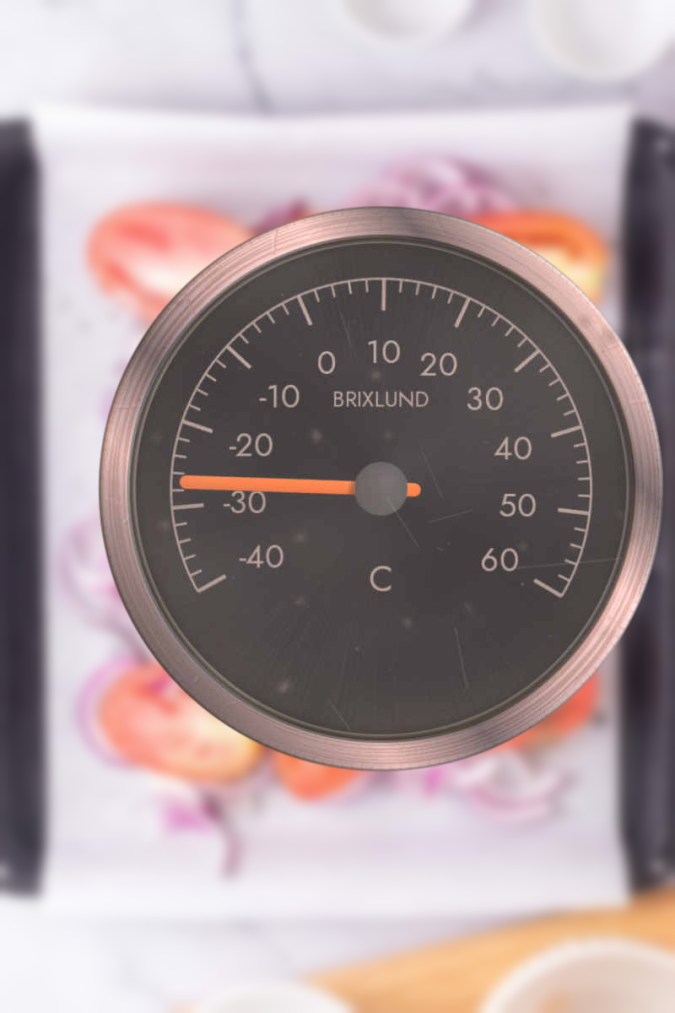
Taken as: -27 °C
